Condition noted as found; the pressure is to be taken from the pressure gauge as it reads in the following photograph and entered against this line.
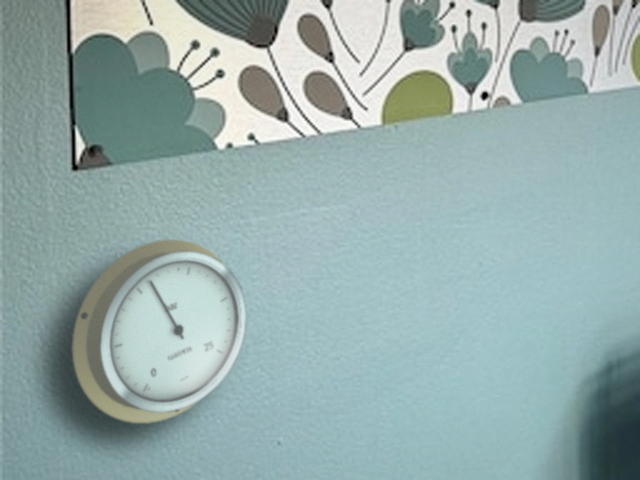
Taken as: 11 bar
